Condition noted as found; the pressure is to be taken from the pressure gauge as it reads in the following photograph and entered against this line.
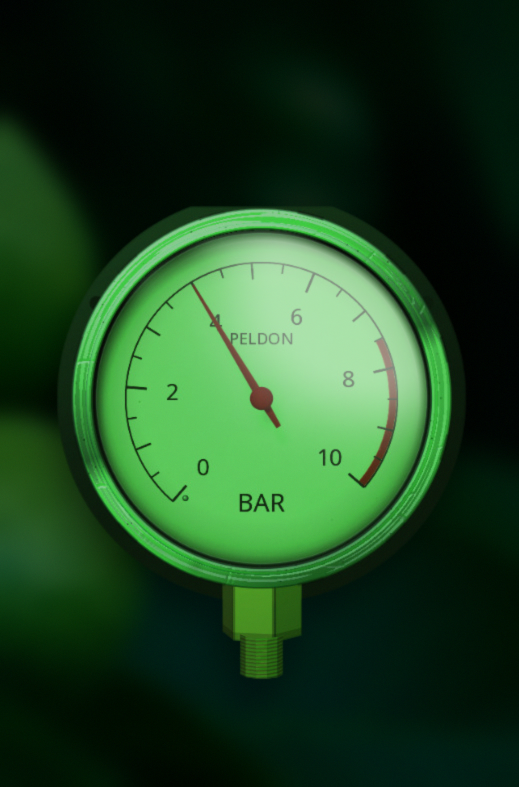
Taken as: 4 bar
